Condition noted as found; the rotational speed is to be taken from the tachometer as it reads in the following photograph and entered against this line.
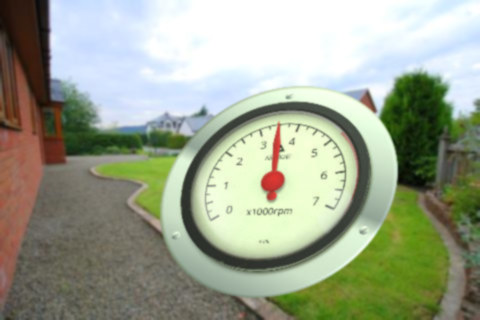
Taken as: 3500 rpm
